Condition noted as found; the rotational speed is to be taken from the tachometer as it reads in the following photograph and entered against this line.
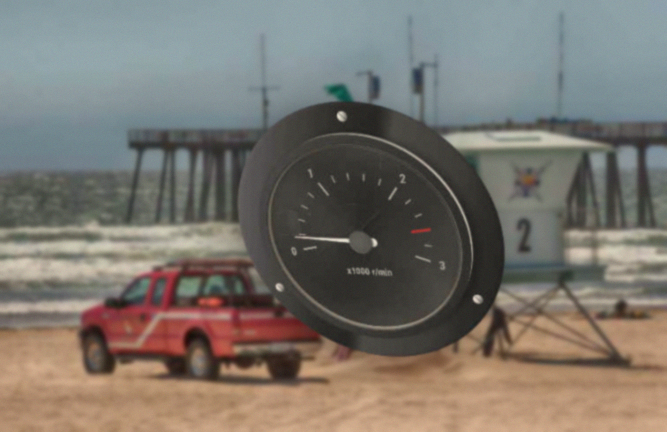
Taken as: 200 rpm
